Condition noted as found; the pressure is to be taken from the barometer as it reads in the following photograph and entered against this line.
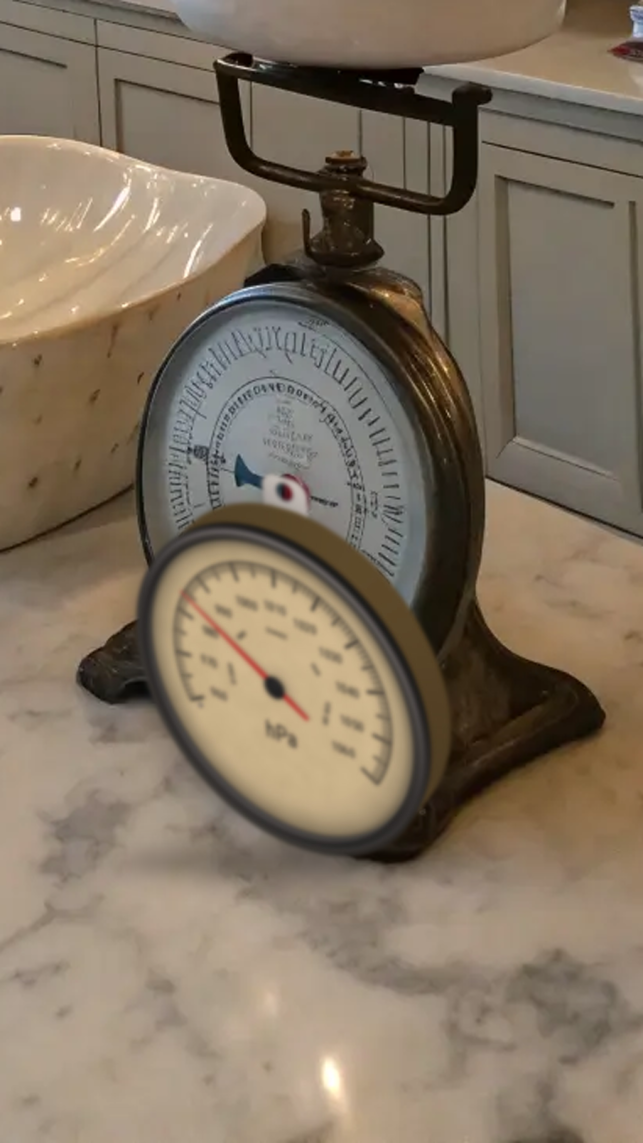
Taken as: 985 hPa
